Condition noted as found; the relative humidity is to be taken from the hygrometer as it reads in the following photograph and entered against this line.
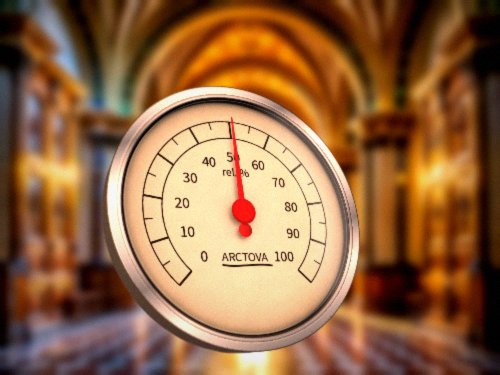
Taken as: 50 %
